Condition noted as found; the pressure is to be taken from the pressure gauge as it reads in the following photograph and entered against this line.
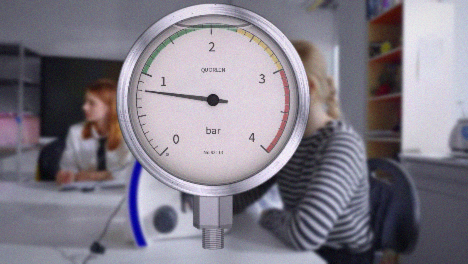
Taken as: 0.8 bar
